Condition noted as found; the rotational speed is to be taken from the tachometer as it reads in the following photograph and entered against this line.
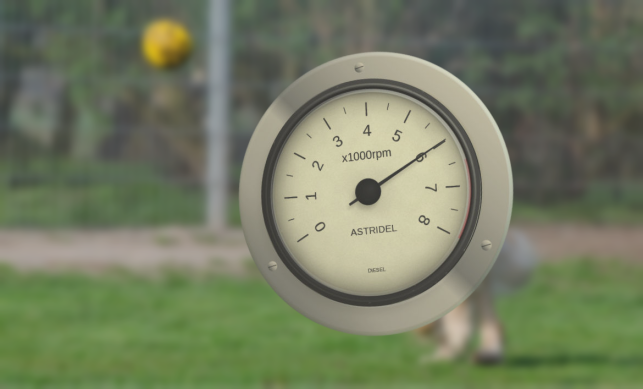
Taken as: 6000 rpm
